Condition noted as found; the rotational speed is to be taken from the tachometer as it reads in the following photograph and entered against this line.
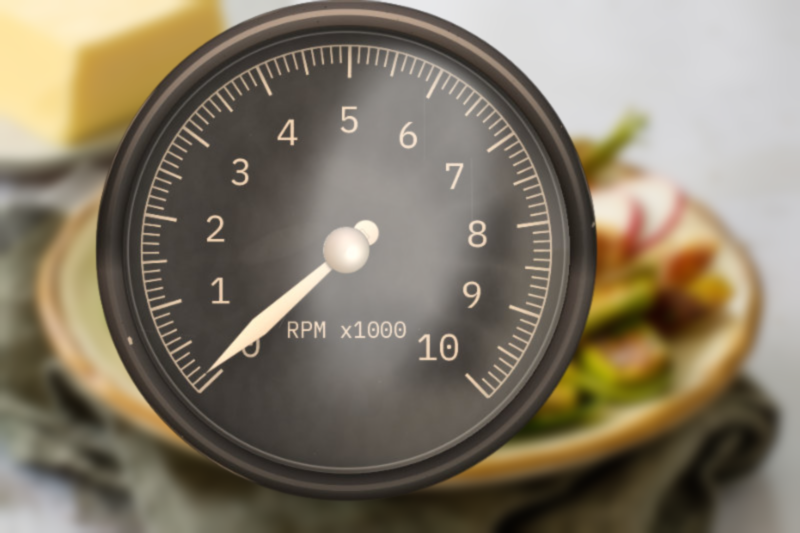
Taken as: 100 rpm
